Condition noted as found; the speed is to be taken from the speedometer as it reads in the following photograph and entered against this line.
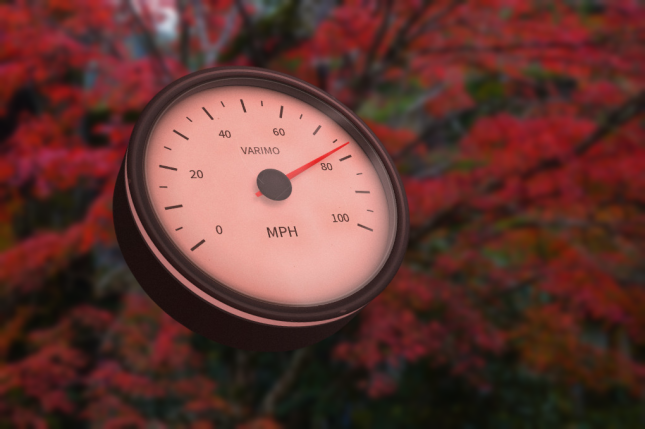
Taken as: 77.5 mph
